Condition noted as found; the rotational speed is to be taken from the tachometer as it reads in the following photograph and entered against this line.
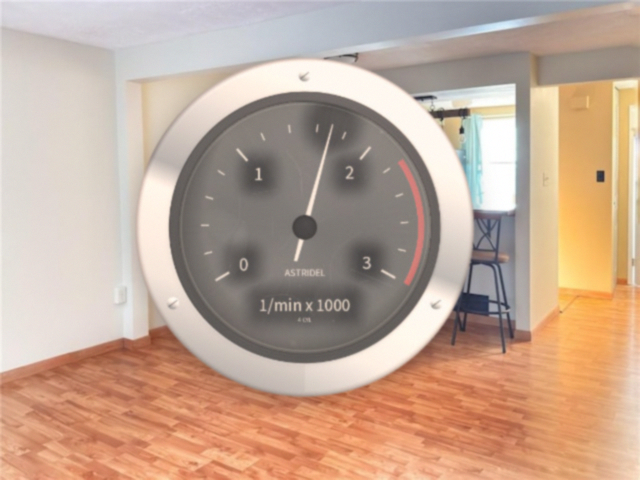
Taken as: 1700 rpm
